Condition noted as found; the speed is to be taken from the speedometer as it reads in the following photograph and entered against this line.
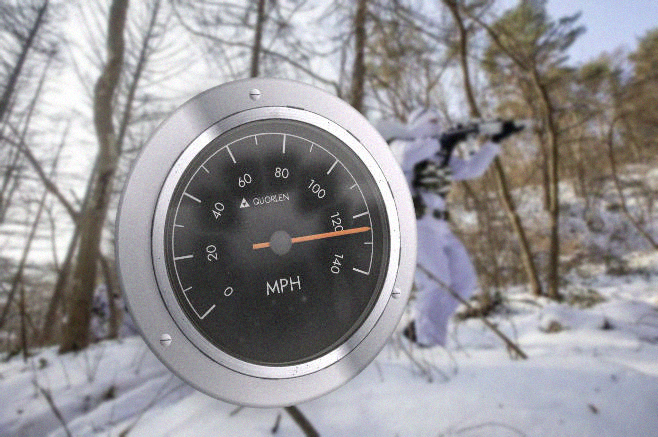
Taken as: 125 mph
